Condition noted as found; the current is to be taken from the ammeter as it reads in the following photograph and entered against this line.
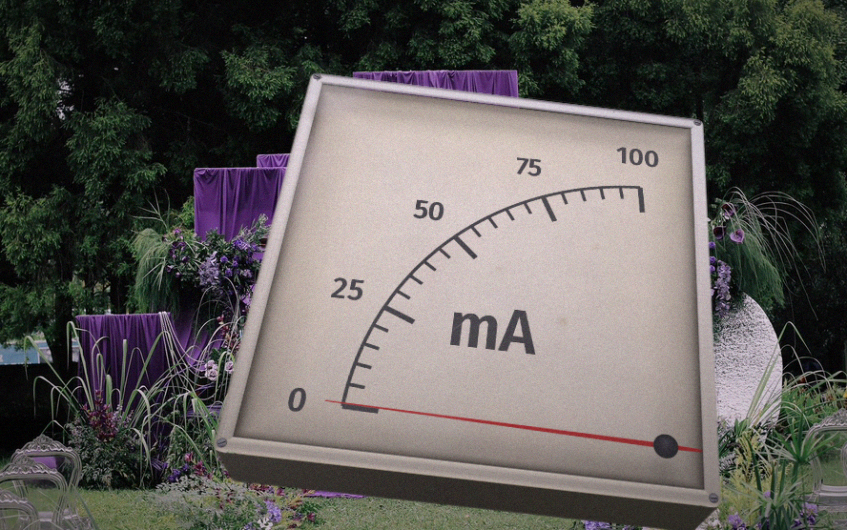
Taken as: 0 mA
